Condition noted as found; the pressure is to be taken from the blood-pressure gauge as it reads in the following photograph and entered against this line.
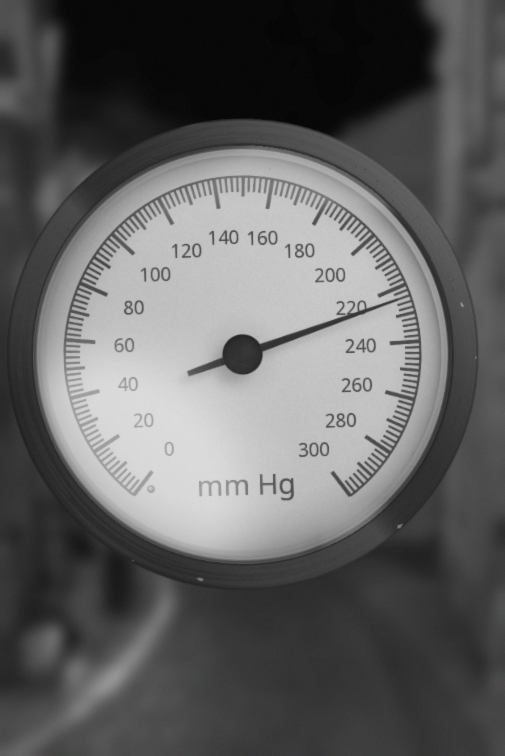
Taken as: 224 mmHg
